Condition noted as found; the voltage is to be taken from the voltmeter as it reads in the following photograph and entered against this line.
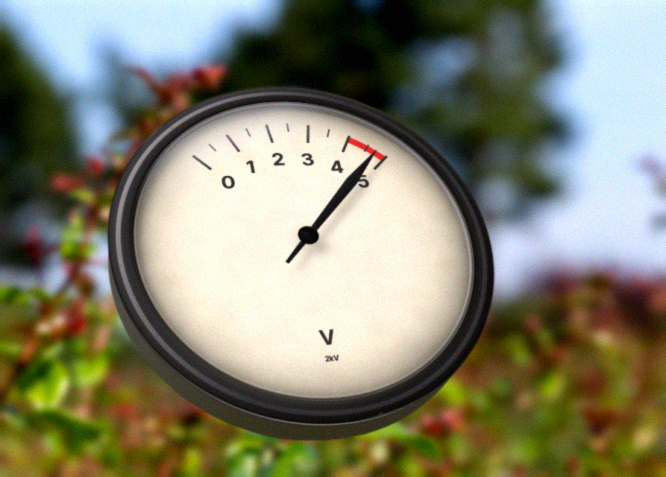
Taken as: 4.75 V
